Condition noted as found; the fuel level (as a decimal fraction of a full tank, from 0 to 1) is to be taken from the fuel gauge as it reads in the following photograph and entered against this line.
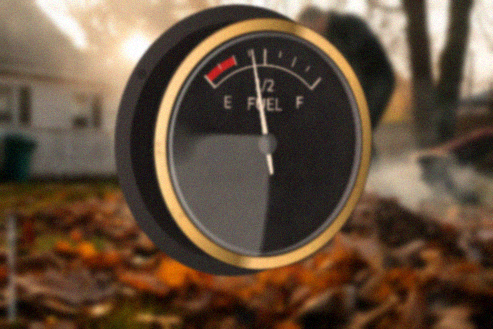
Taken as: 0.375
